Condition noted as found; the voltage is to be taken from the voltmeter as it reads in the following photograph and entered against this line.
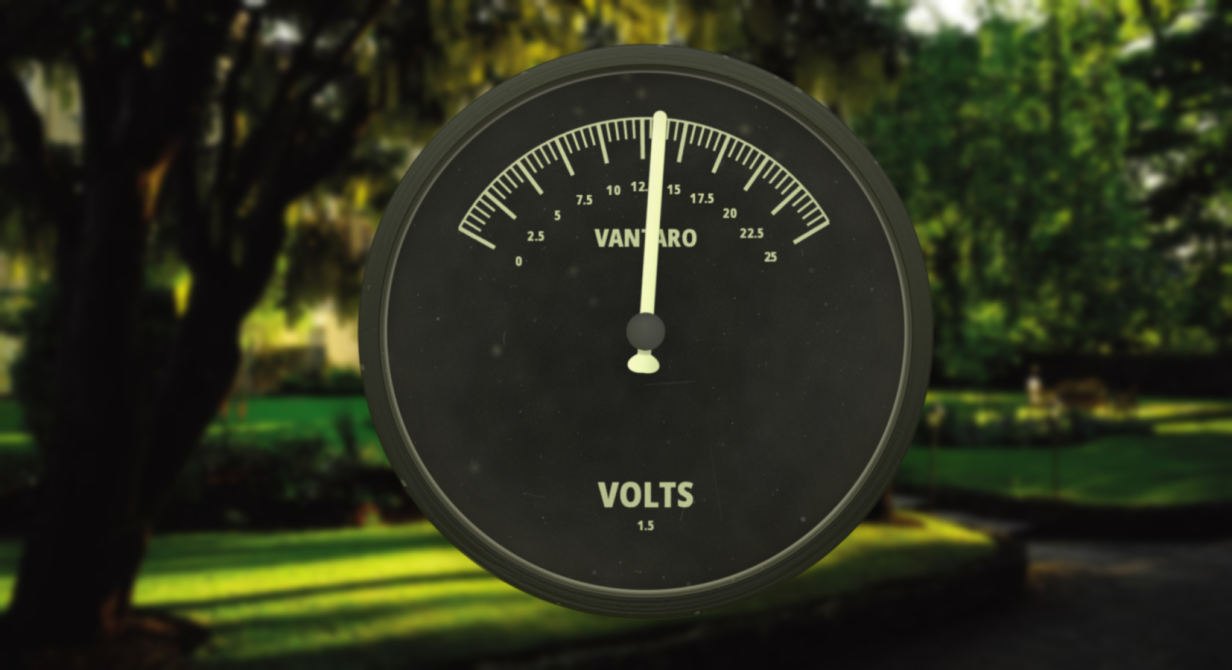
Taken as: 13.5 V
